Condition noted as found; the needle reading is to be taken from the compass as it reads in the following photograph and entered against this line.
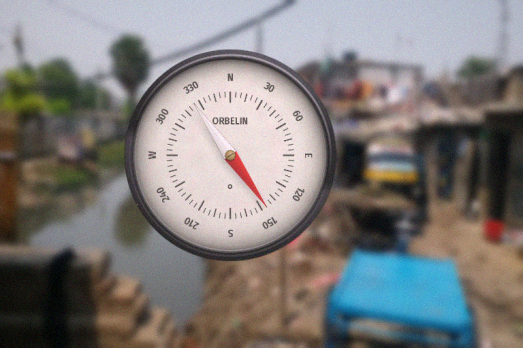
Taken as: 145 °
